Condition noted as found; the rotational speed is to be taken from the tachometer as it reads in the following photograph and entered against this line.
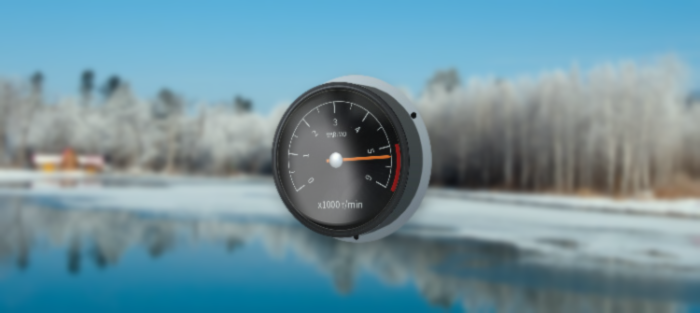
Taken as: 5250 rpm
